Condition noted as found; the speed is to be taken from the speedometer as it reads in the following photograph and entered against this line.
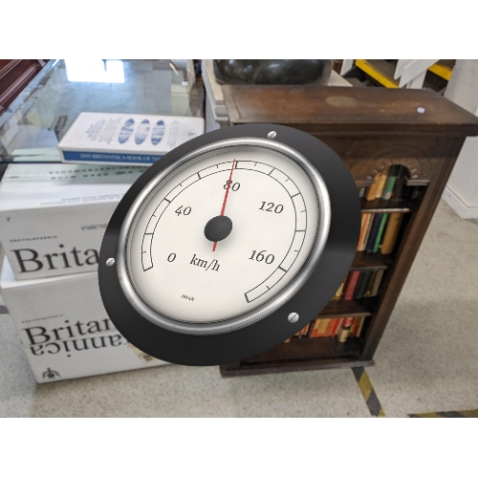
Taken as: 80 km/h
